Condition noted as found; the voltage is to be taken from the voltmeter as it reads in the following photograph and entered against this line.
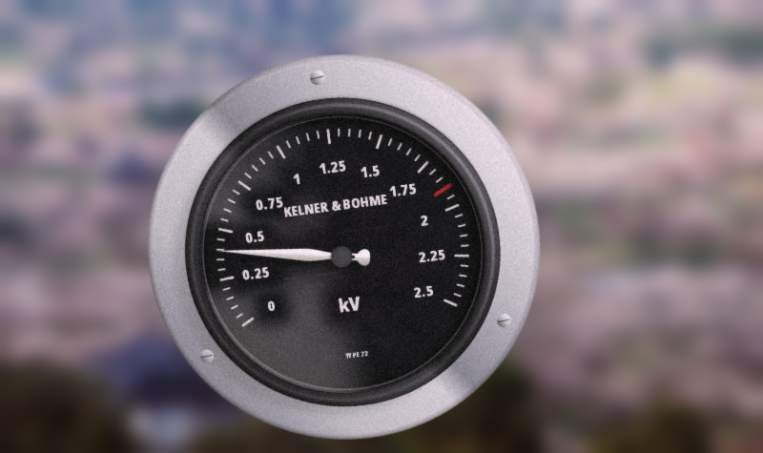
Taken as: 0.4 kV
